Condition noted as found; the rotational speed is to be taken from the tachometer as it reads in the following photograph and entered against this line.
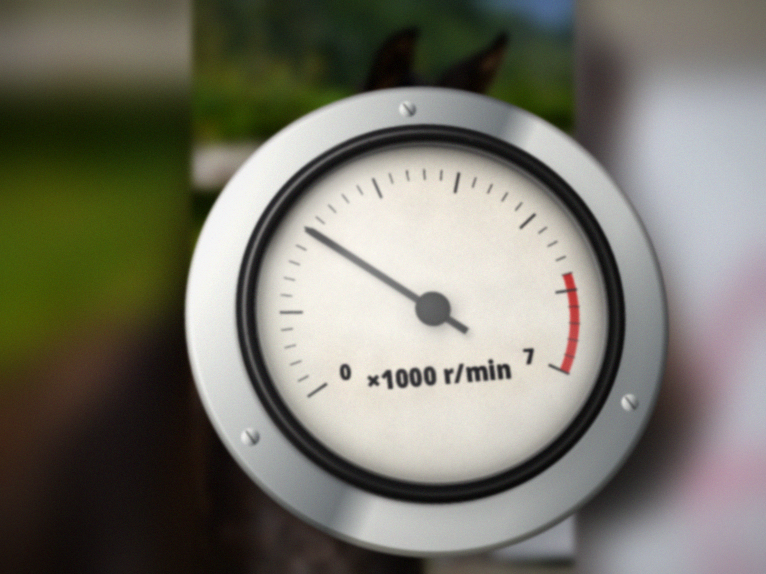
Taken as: 2000 rpm
